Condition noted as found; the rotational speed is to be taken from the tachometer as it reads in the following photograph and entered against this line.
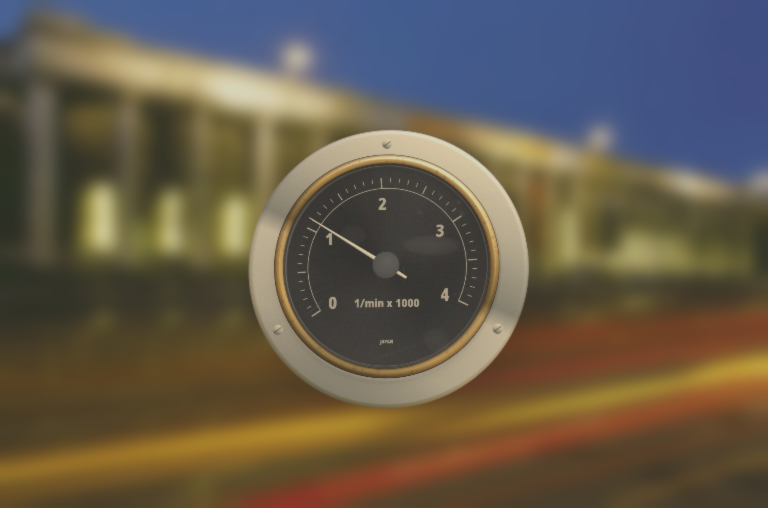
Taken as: 1100 rpm
